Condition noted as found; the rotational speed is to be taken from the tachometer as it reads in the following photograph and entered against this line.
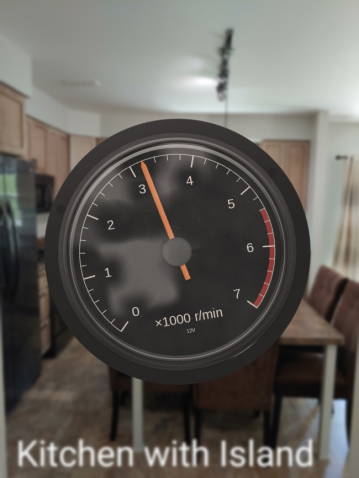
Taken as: 3200 rpm
